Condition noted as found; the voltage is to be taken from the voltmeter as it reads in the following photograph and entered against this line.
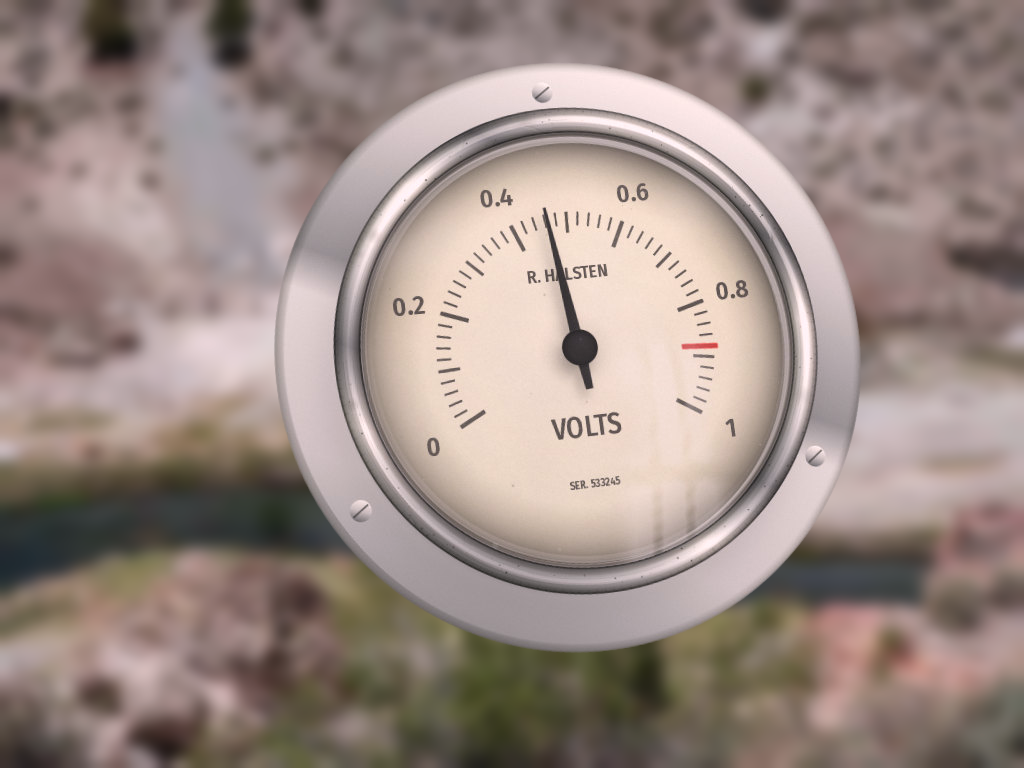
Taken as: 0.46 V
